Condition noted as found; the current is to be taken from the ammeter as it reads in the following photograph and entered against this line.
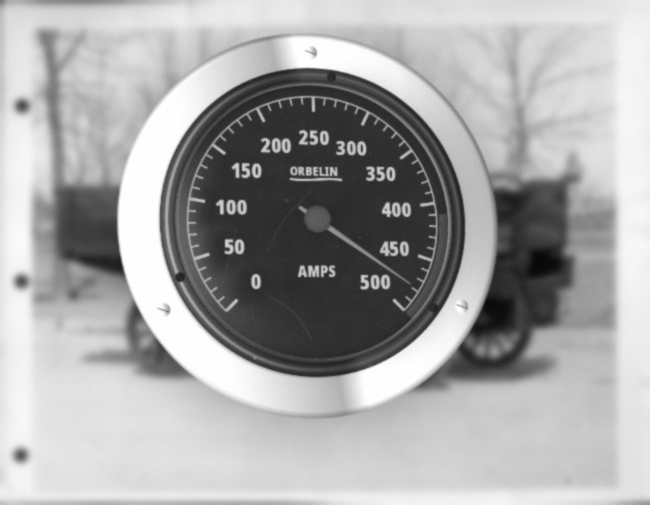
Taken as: 480 A
